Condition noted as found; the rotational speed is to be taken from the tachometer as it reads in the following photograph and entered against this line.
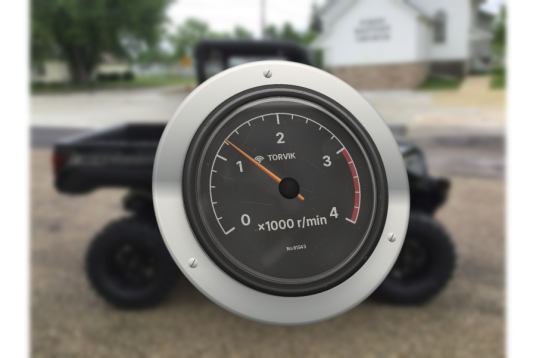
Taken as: 1200 rpm
